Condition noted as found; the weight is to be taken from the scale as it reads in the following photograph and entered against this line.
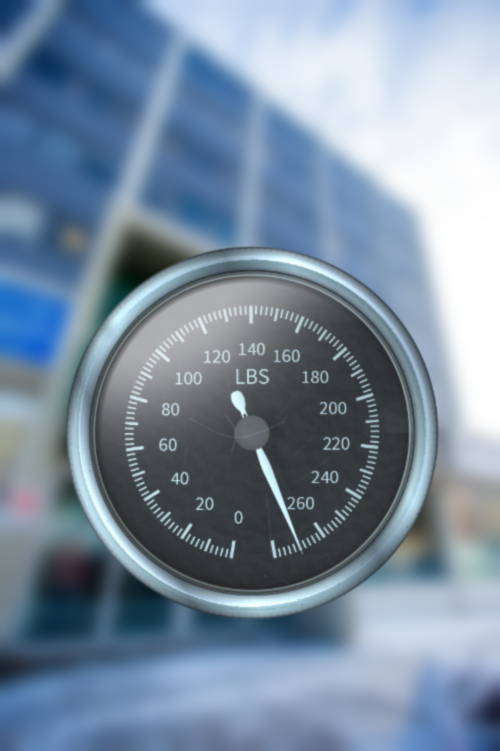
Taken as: 270 lb
